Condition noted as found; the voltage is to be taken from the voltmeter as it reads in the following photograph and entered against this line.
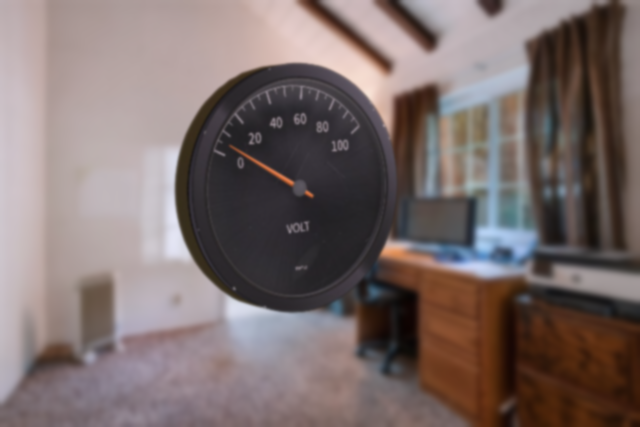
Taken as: 5 V
